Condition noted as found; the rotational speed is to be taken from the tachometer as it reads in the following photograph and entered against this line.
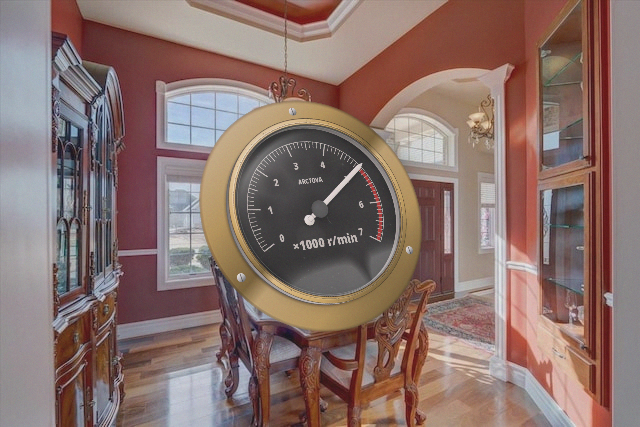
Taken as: 5000 rpm
